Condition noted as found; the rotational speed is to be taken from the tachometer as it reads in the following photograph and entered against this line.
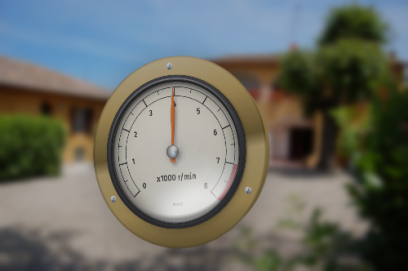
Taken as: 4000 rpm
